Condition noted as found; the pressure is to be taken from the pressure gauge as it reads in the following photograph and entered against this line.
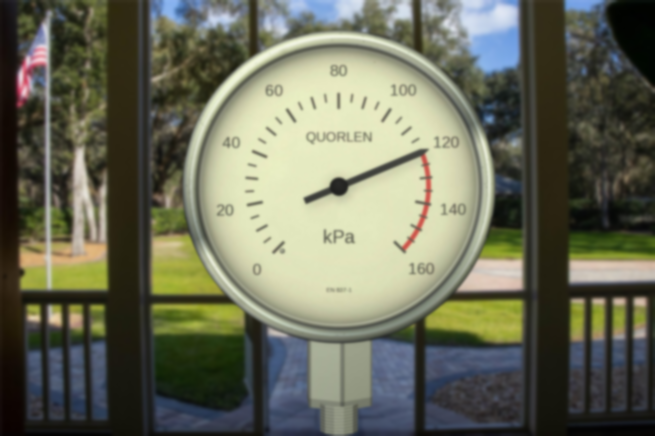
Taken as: 120 kPa
